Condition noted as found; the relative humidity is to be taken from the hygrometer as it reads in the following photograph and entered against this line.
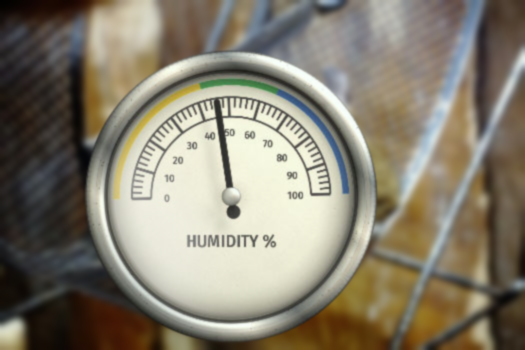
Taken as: 46 %
